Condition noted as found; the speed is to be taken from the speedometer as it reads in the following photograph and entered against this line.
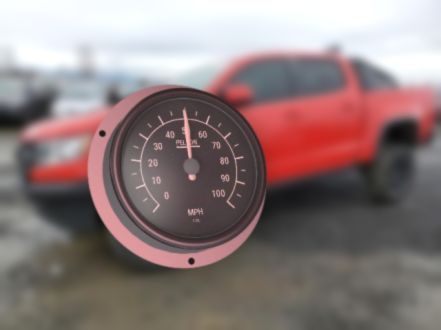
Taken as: 50 mph
